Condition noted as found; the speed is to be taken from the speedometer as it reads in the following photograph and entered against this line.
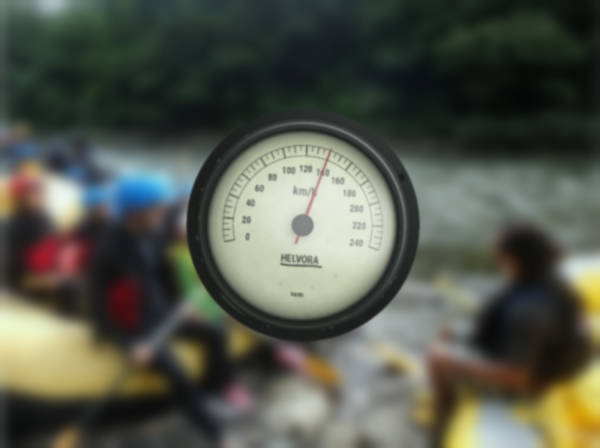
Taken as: 140 km/h
